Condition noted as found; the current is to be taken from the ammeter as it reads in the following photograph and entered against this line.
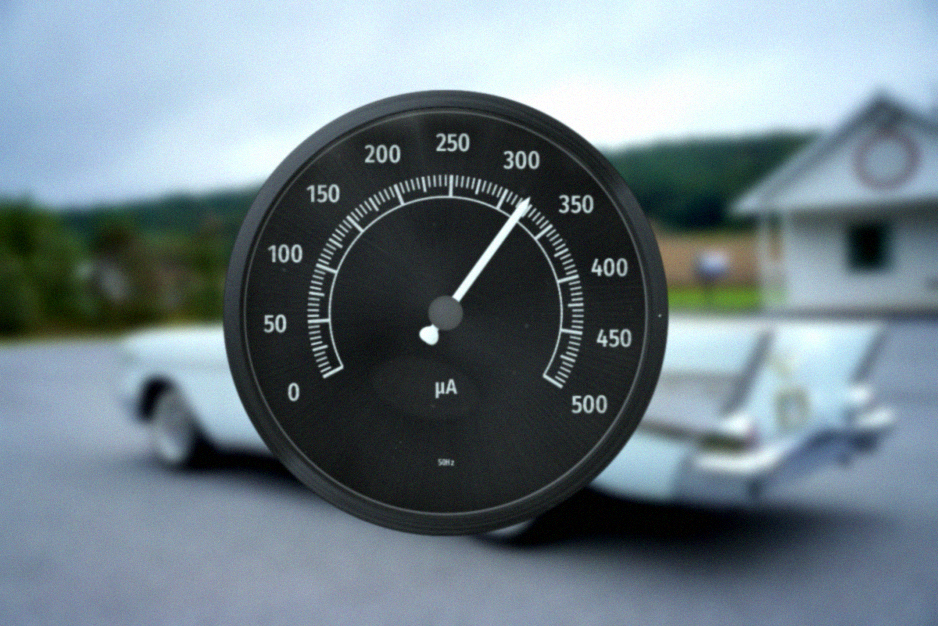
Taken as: 320 µA
